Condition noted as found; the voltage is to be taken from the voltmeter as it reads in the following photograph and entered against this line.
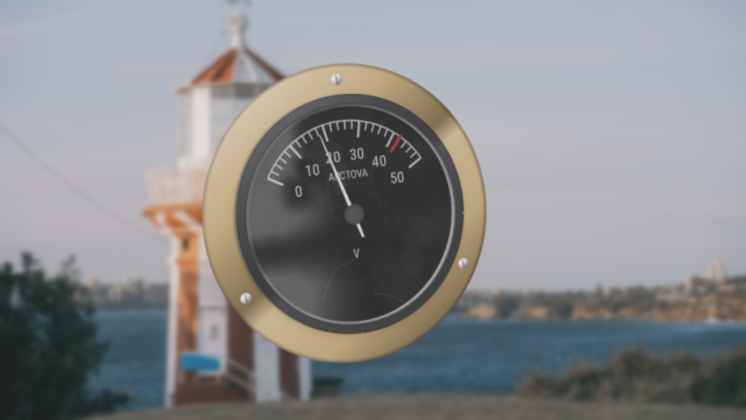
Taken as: 18 V
